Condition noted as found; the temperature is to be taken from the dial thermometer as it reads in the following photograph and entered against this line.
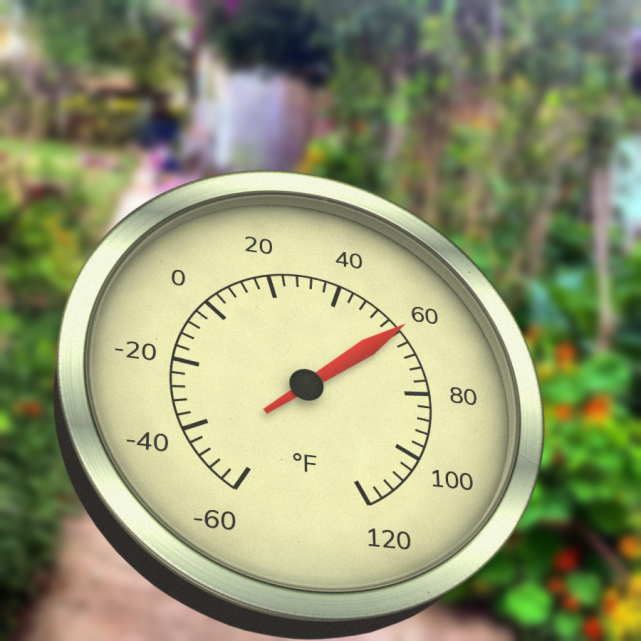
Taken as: 60 °F
